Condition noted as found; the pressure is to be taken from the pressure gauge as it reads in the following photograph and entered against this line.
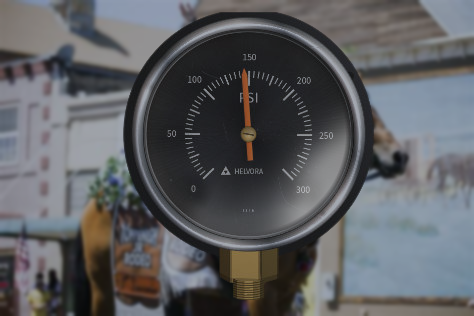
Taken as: 145 psi
